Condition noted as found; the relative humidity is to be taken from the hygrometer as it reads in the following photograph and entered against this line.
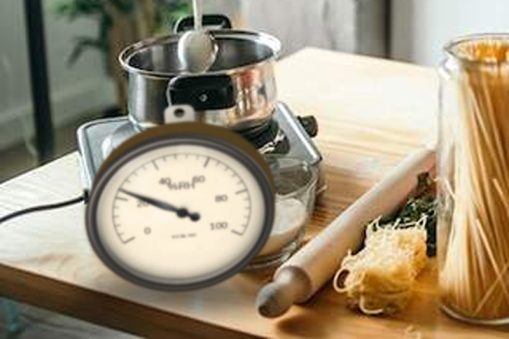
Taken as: 24 %
